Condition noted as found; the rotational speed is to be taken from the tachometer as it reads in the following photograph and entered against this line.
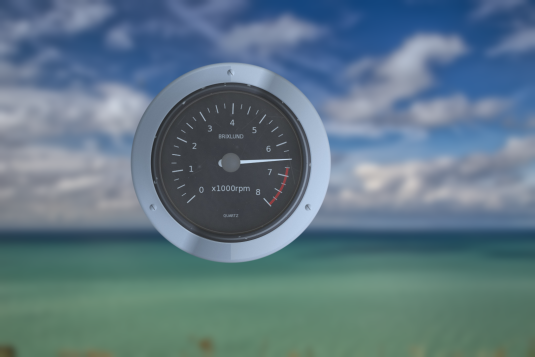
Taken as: 6500 rpm
